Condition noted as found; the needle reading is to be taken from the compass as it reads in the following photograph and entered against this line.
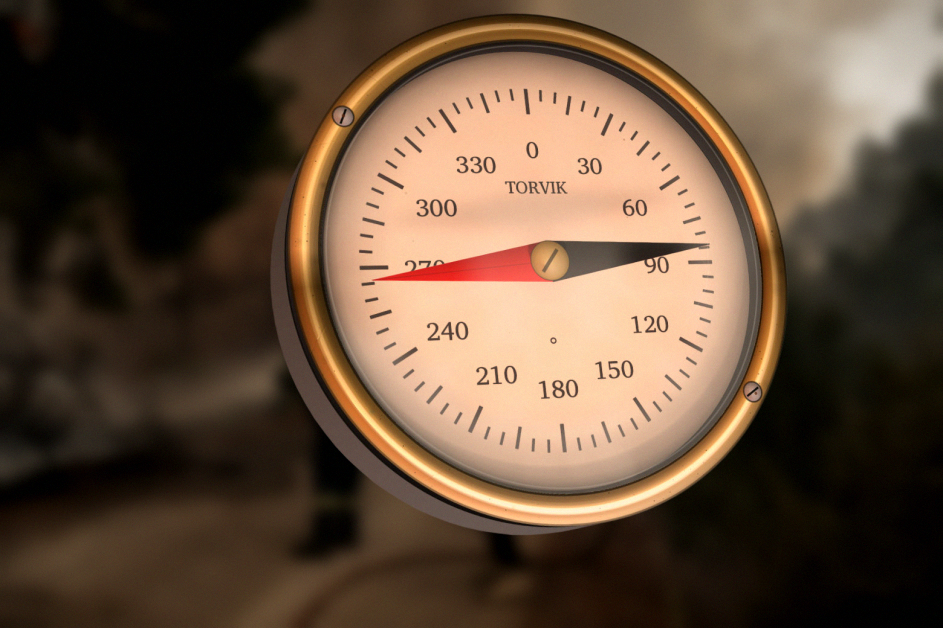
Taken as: 265 °
